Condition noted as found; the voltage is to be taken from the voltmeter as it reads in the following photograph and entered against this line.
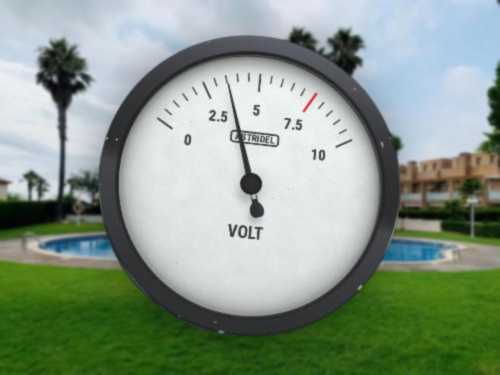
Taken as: 3.5 V
